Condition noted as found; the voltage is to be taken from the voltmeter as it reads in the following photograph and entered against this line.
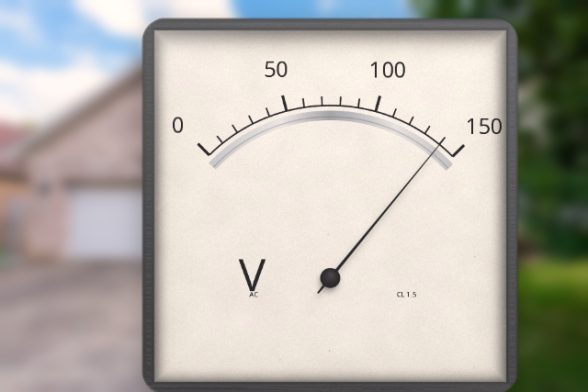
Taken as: 140 V
